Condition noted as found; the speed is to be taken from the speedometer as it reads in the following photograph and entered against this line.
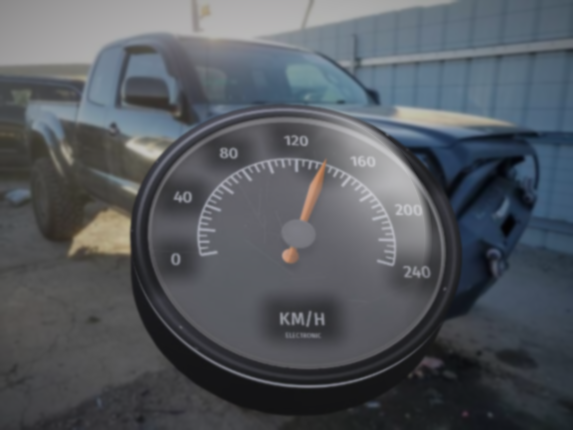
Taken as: 140 km/h
